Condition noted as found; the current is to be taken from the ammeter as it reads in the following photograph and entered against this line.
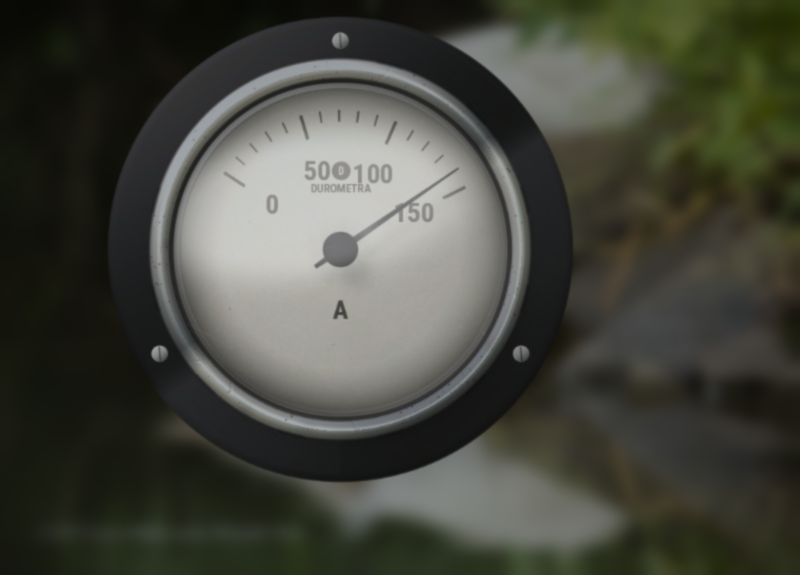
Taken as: 140 A
